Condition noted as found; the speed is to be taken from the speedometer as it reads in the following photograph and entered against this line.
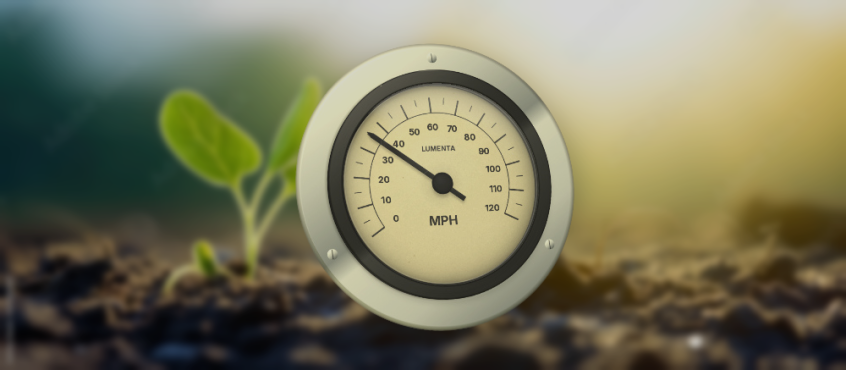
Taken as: 35 mph
